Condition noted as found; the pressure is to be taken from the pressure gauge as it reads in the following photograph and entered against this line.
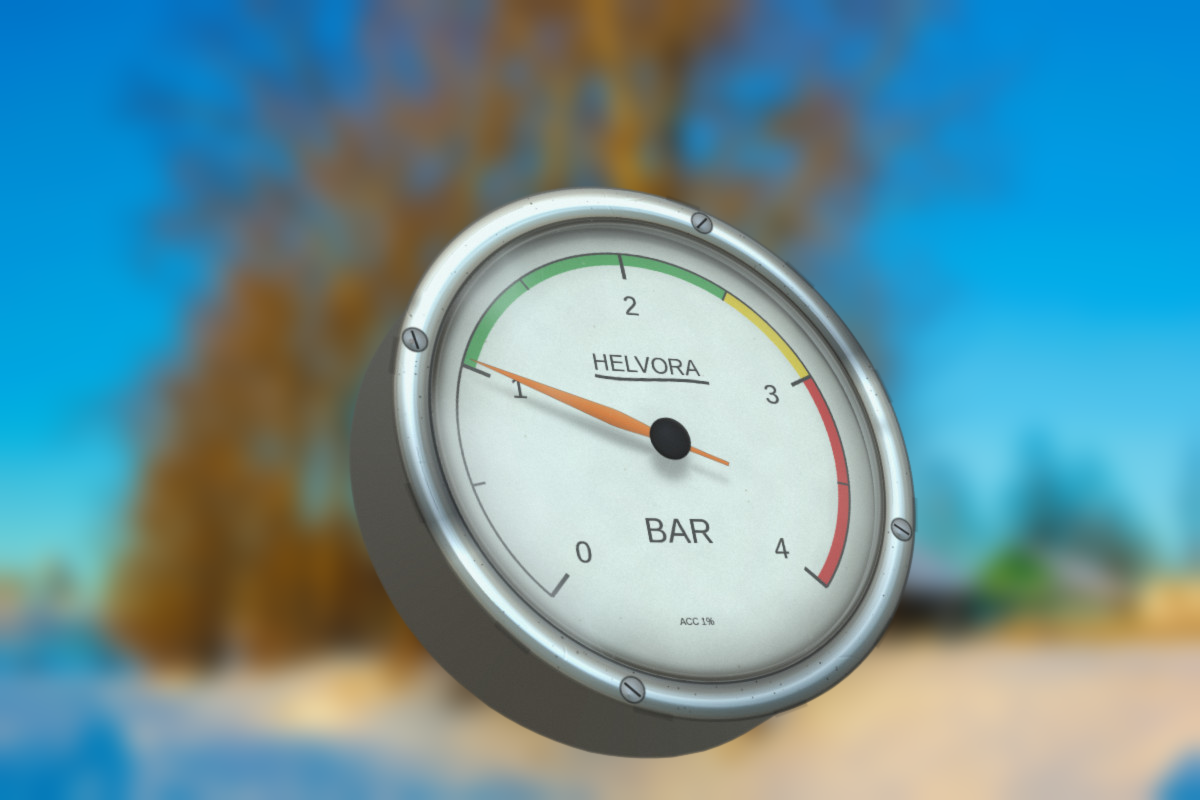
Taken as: 1 bar
